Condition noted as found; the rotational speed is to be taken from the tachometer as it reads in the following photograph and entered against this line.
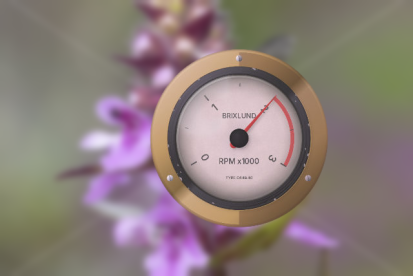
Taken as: 2000 rpm
